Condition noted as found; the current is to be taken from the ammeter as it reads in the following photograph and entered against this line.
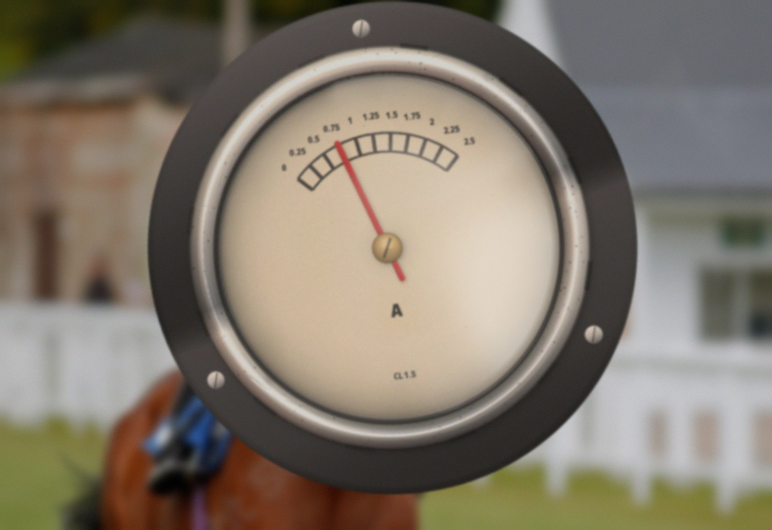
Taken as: 0.75 A
